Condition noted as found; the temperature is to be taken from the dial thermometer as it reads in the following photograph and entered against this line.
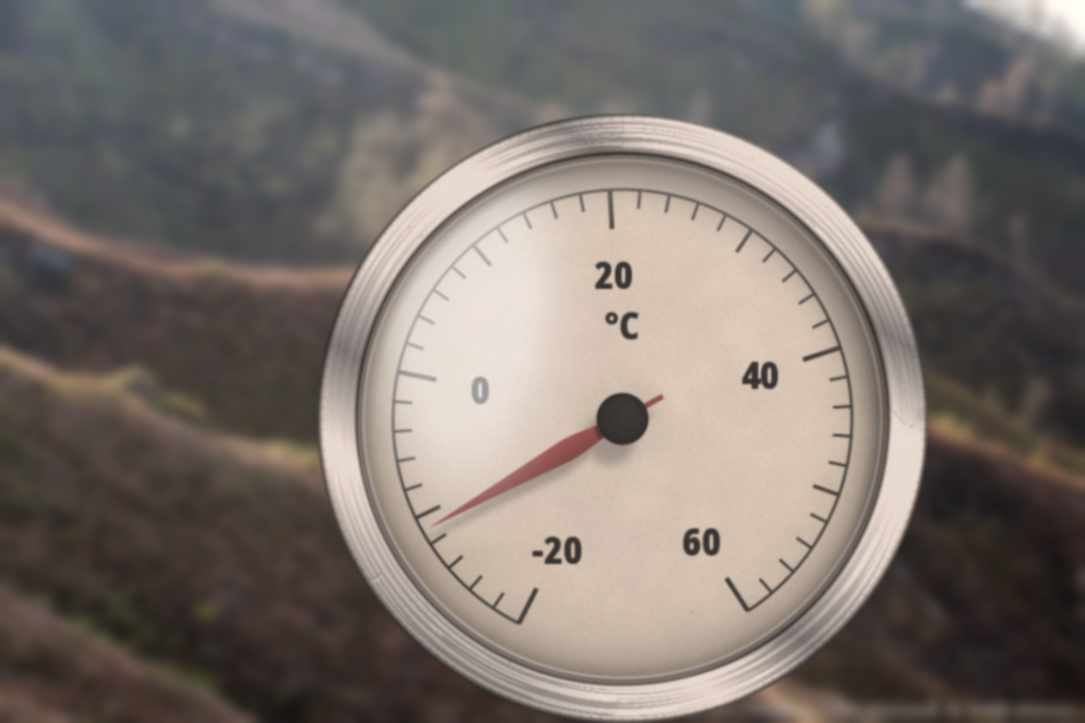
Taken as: -11 °C
